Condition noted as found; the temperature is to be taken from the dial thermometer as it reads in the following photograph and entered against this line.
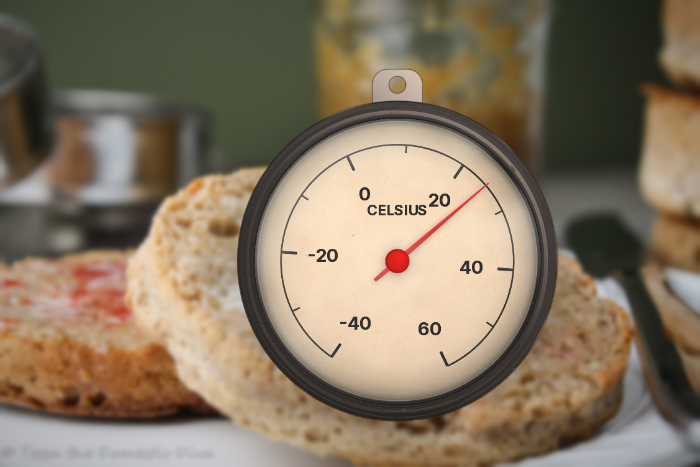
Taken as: 25 °C
